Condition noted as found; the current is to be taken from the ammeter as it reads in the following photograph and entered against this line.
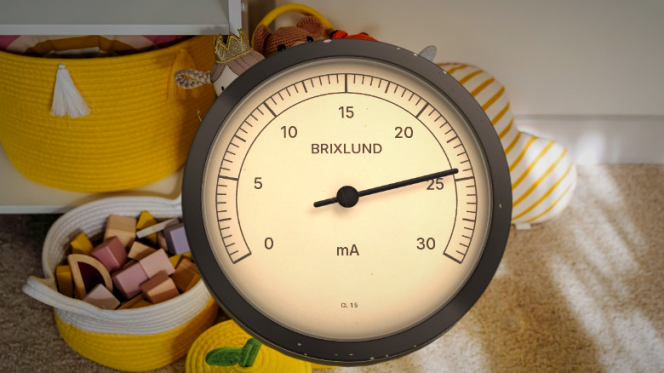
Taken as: 24.5 mA
